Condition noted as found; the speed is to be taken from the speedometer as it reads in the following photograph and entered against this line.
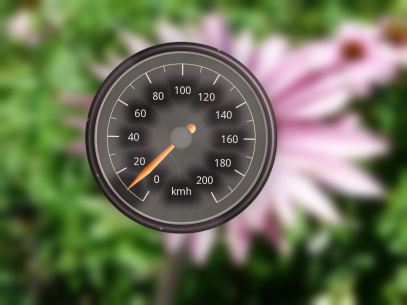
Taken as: 10 km/h
